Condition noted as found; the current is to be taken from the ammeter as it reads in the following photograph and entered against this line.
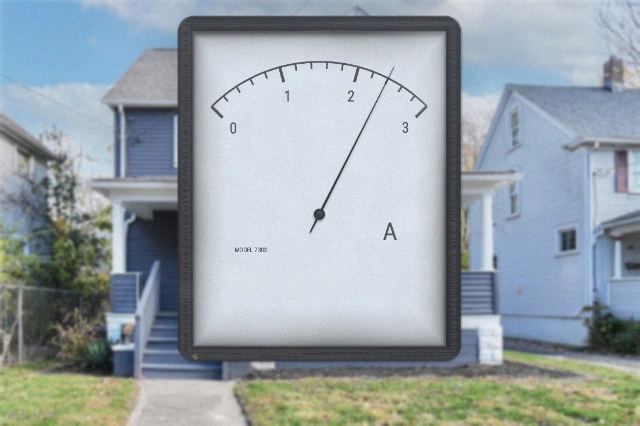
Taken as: 2.4 A
